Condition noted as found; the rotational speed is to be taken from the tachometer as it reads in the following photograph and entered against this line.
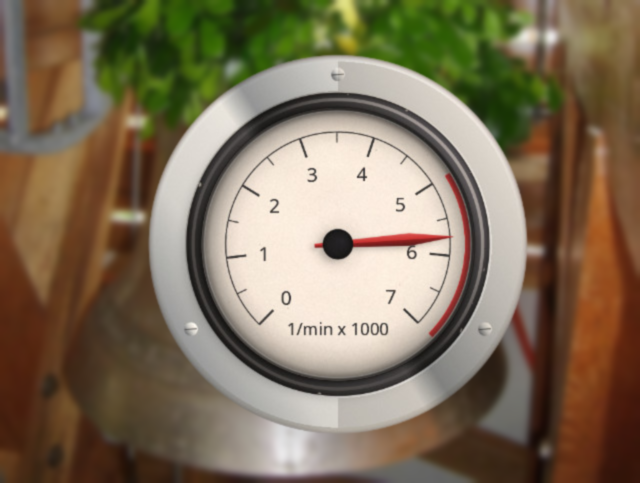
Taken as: 5750 rpm
